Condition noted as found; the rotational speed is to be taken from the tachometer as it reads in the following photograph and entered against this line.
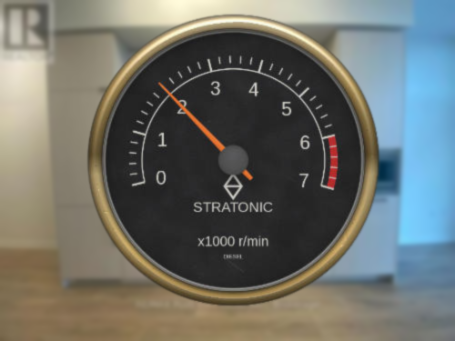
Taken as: 2000 rpm
